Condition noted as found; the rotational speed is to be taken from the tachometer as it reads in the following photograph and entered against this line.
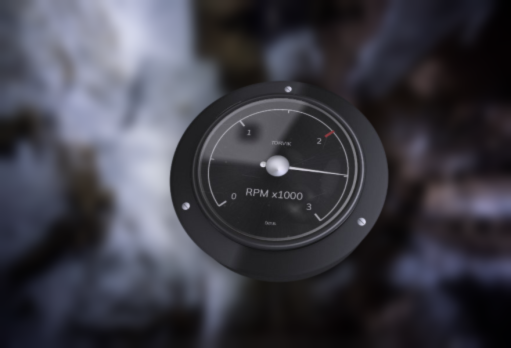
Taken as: 2500 rpm
